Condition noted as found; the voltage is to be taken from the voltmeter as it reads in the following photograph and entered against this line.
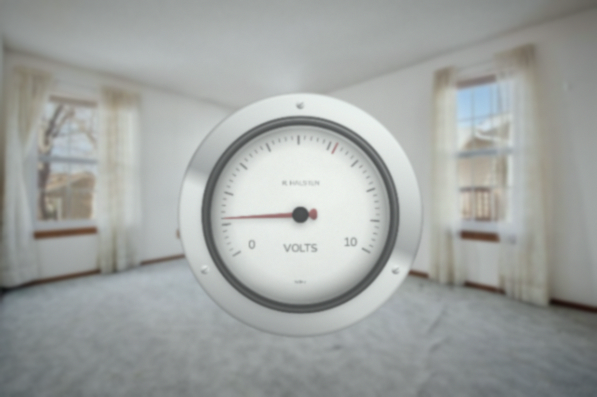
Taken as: 1.2 V
